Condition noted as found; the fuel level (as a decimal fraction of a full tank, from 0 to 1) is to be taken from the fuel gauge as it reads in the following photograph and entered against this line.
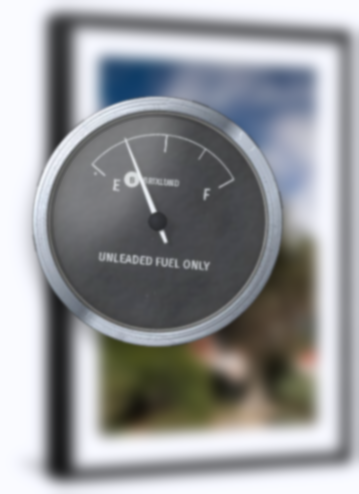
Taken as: 0.25
